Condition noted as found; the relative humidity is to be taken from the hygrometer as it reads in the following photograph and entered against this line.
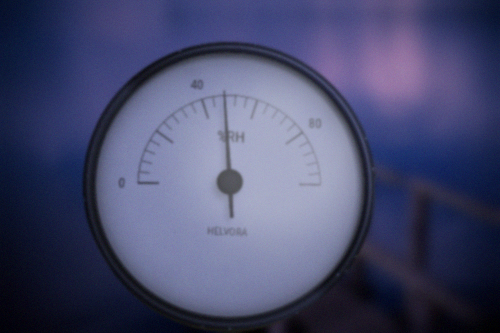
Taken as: 48 %
